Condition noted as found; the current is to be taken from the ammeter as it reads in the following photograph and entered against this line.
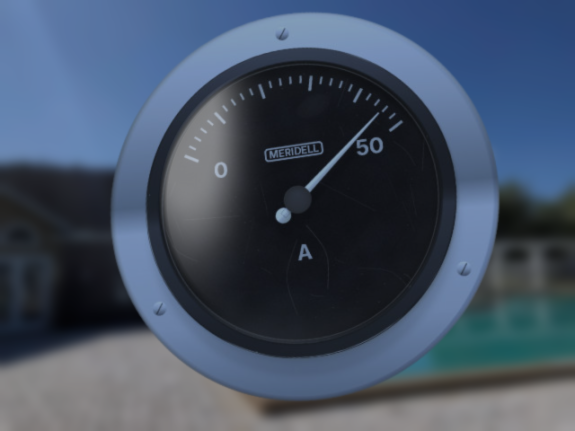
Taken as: 46 A
